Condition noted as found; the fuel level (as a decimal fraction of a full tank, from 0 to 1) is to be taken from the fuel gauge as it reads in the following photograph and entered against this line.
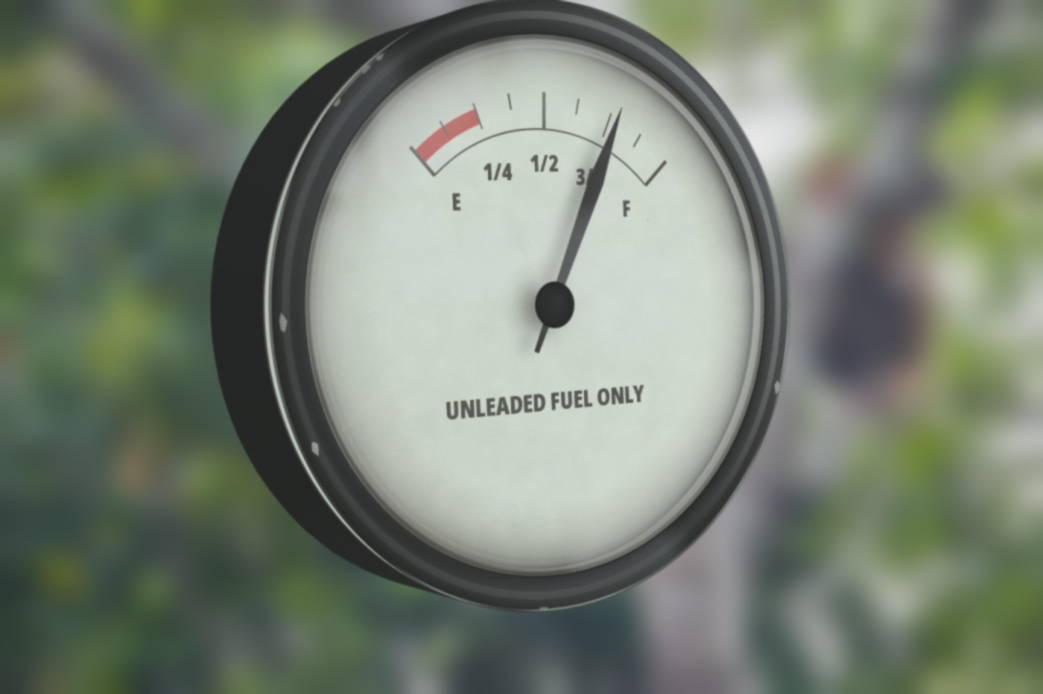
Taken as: 0.75
